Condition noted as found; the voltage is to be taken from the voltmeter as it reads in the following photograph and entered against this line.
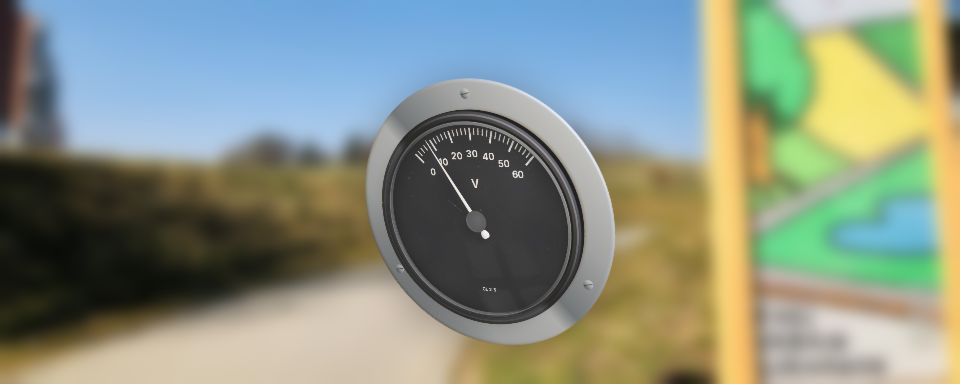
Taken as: 10 V
